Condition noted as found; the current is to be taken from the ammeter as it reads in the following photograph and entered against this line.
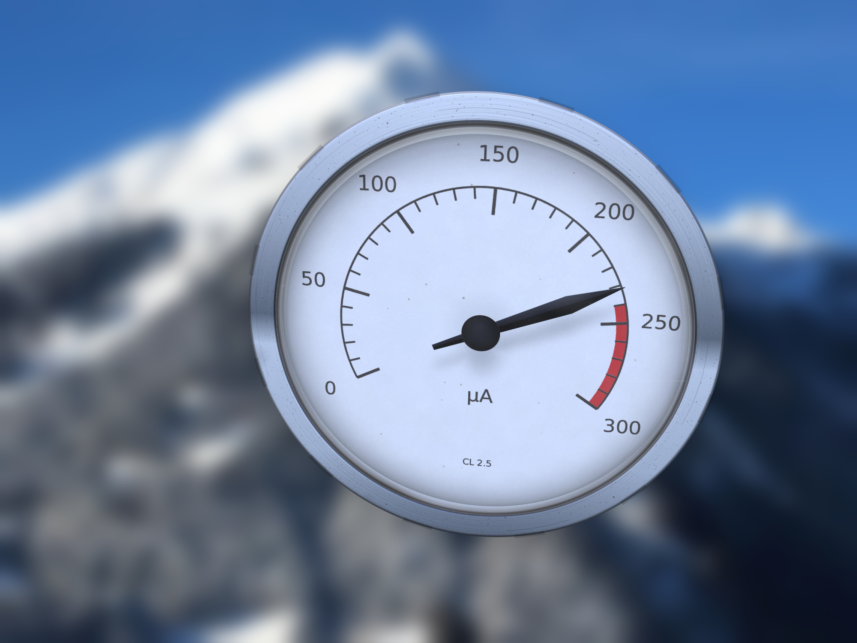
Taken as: 230 µA
